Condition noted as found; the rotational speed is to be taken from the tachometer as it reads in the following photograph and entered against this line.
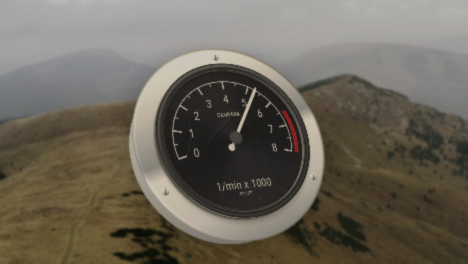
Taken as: 5250 rpm
